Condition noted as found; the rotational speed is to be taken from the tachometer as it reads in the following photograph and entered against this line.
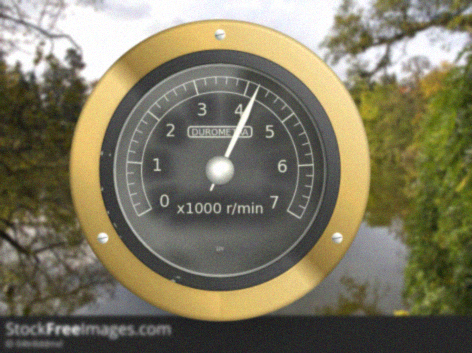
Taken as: 4200 rpm
